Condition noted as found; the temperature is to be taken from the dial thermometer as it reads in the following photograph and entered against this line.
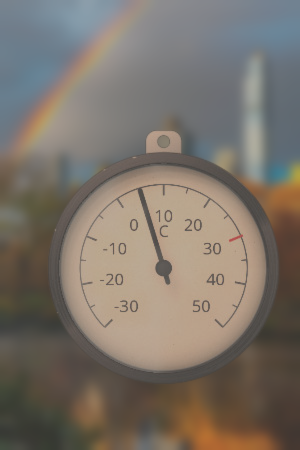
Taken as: 5 °C
